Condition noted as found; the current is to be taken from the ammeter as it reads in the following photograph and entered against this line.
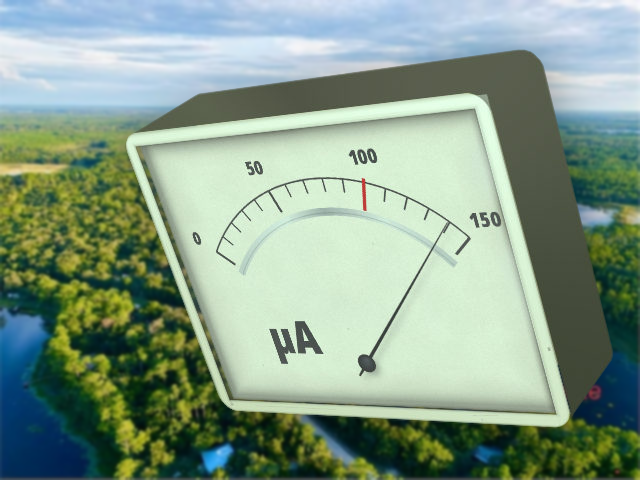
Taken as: 140 µA
